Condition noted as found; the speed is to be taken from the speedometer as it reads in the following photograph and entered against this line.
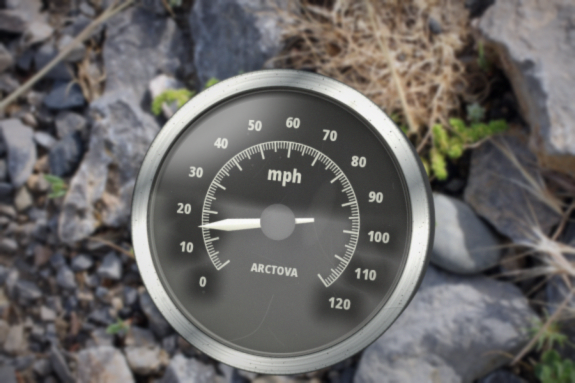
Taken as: 15 mph
